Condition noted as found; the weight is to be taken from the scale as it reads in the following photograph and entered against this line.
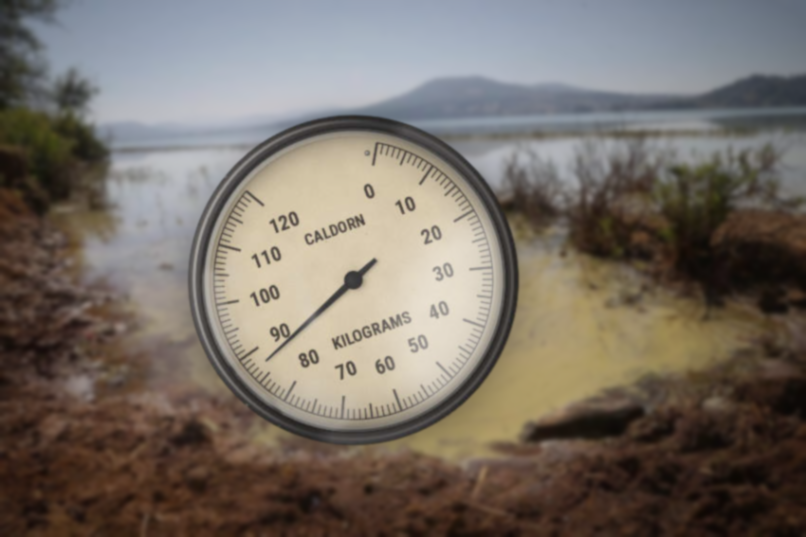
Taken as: 87 kg
